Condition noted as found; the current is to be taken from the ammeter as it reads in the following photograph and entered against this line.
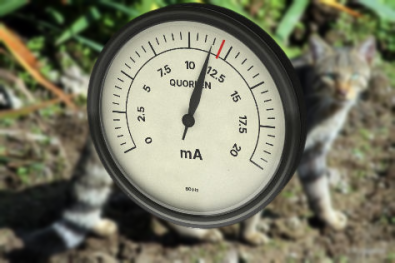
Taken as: 11.5 mA
